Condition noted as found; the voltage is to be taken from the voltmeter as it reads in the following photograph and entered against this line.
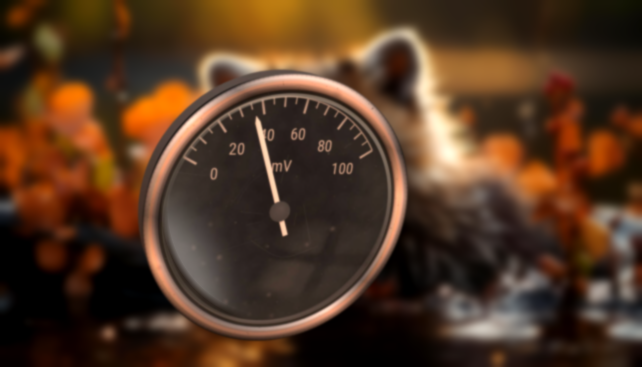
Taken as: 35 mV
